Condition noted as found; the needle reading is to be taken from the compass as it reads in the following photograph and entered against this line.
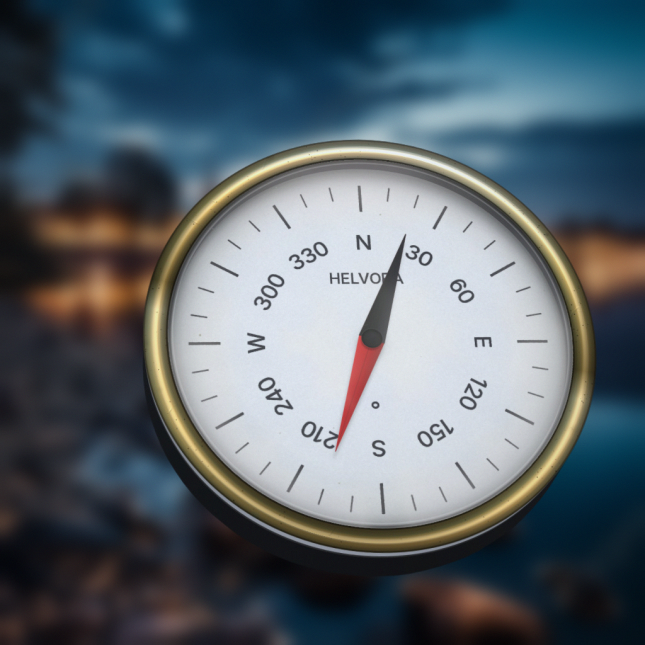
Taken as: 200 °
